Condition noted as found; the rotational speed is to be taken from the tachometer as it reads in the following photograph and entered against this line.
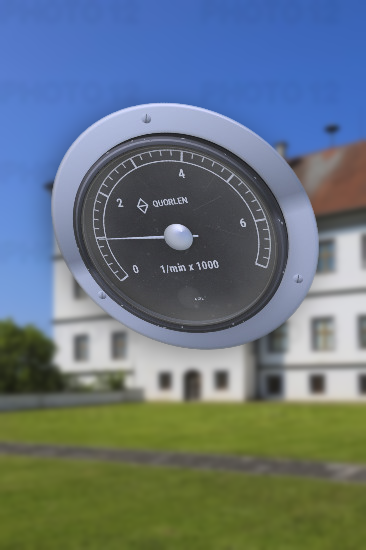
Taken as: 1000 rpm
